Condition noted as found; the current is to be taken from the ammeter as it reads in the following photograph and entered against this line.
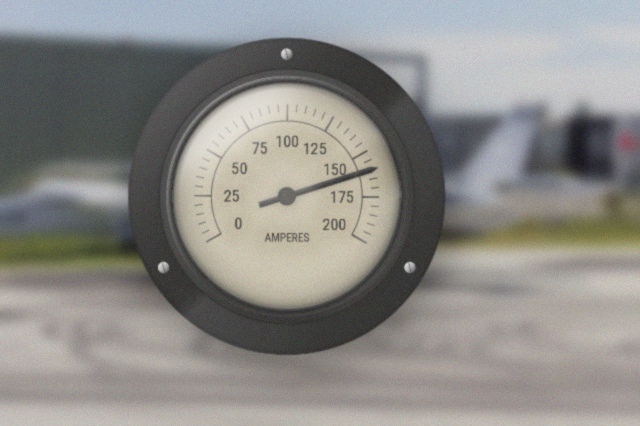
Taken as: 160 A
